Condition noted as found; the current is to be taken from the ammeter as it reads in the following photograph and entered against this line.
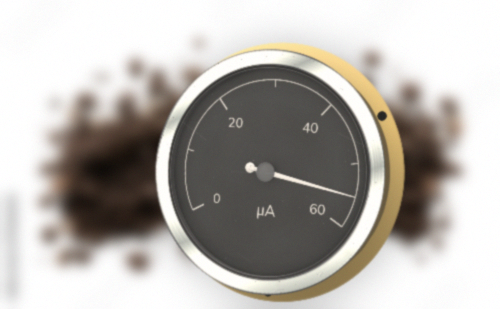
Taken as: 55 µA
